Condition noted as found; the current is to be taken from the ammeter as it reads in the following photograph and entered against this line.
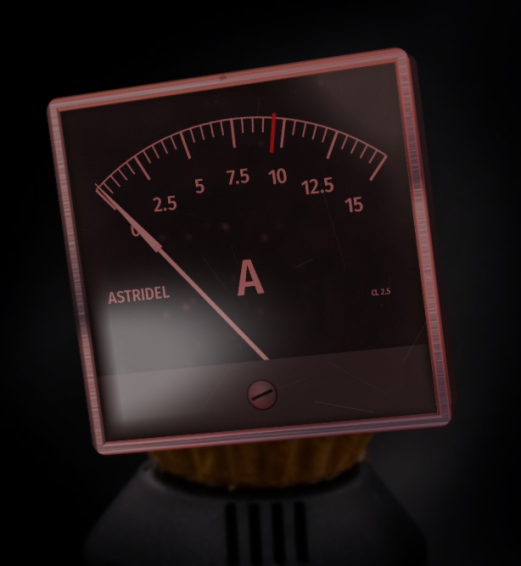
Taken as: 0.25 A
